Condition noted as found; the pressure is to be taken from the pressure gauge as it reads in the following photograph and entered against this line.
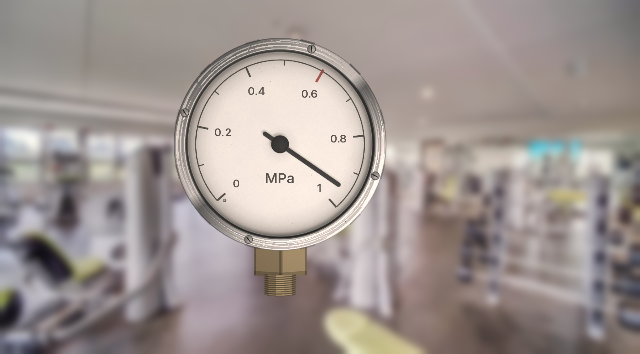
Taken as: 0.95 MPa
